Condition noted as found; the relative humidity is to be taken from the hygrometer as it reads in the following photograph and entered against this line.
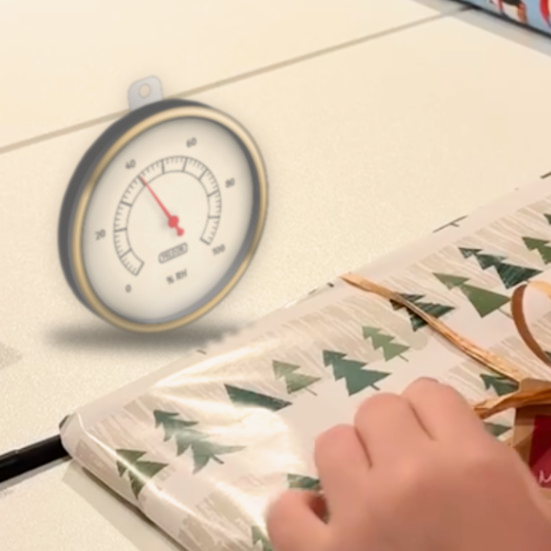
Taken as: 40 %
